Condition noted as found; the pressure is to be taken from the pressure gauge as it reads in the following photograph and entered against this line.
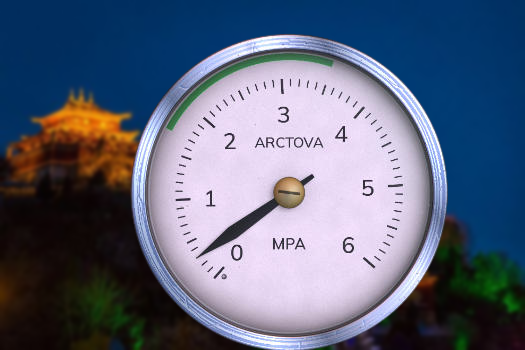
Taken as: 0.3 MPa
